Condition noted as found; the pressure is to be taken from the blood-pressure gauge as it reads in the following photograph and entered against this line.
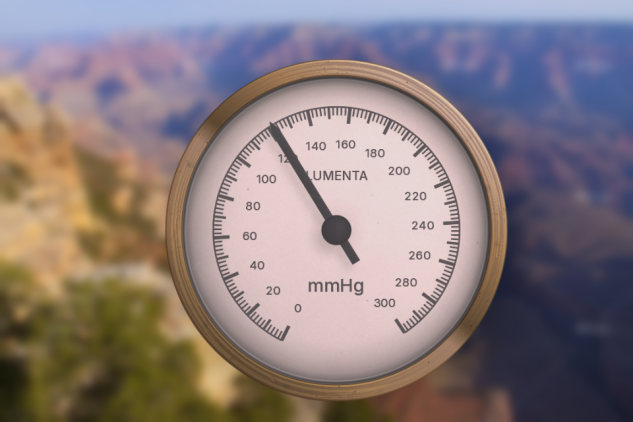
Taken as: 122 mmHg
